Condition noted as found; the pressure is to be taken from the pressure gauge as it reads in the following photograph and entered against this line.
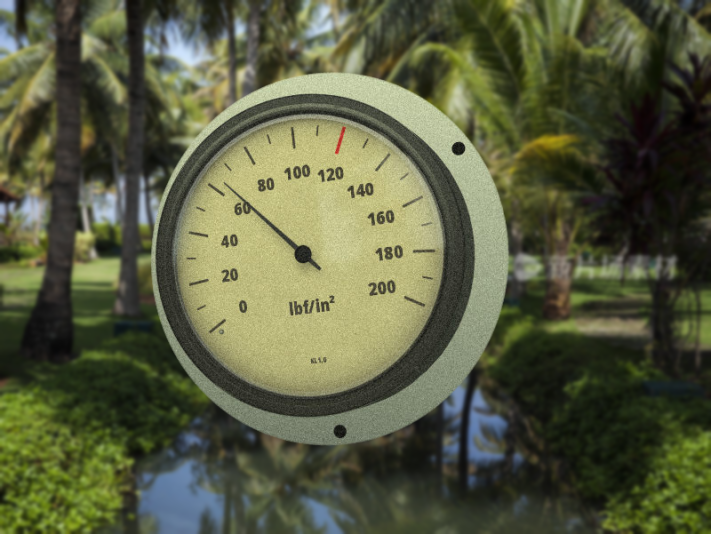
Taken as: 65 psi
